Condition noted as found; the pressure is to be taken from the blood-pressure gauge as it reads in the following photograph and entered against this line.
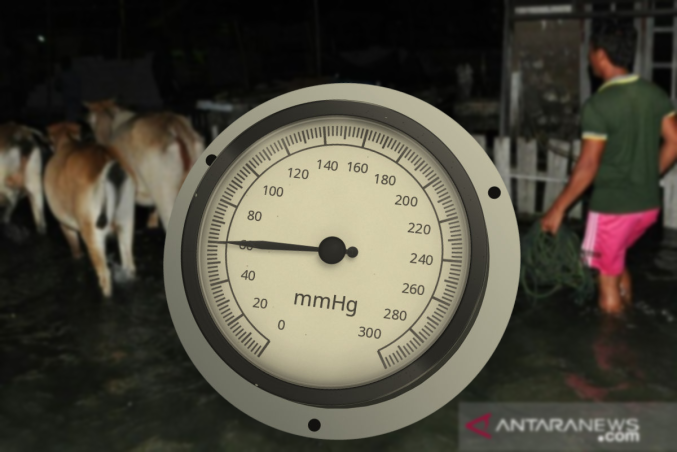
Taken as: 60 mmHg
